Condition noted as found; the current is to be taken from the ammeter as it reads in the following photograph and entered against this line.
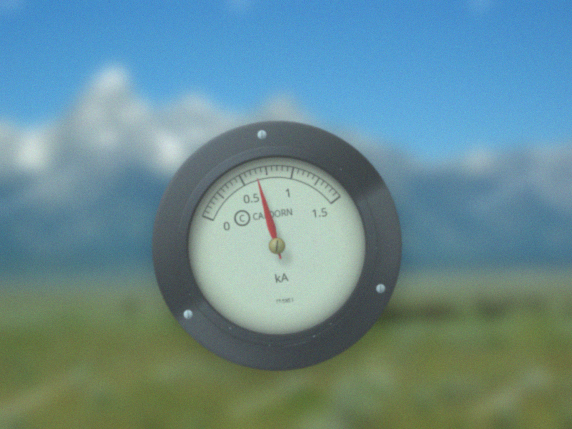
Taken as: 0.65 kA
